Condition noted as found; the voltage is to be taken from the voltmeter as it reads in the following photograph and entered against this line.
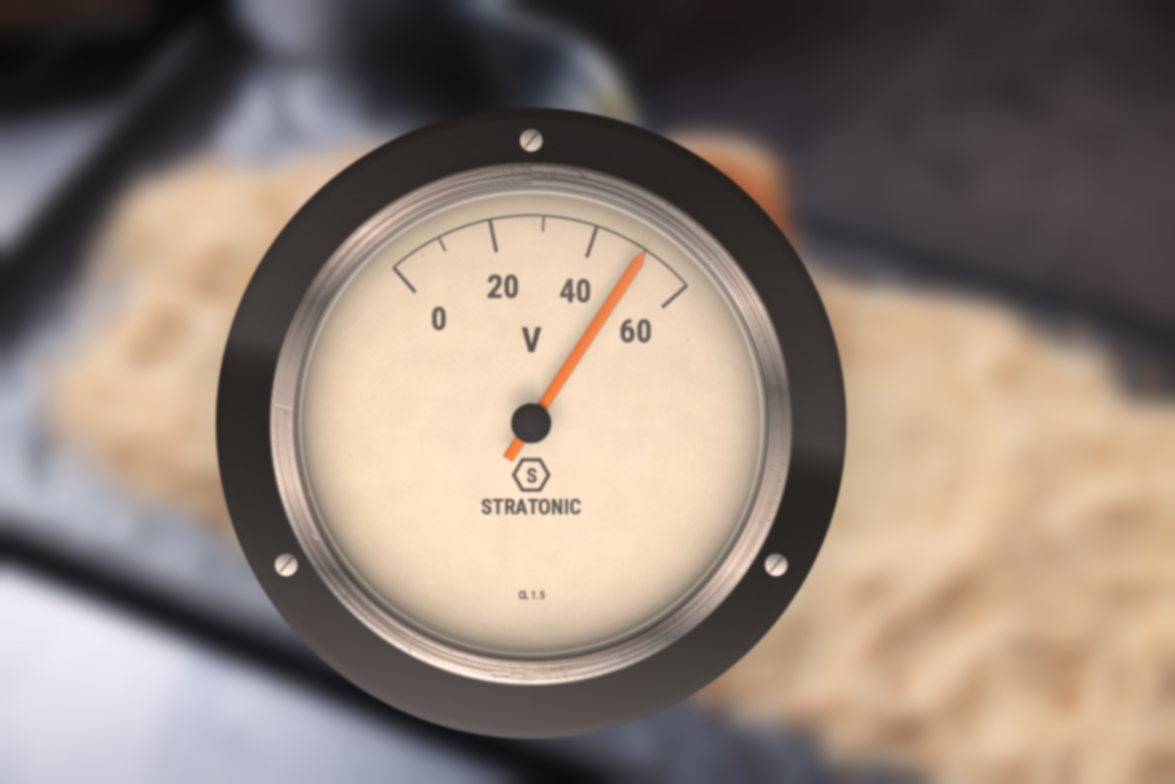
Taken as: 50 V
